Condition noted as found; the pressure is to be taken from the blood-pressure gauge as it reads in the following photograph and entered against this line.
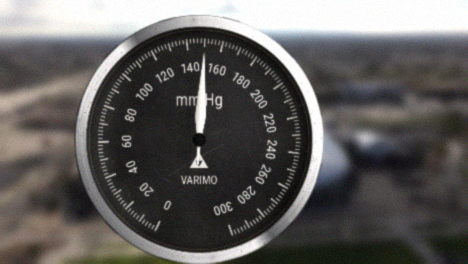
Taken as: 150 mmHg
